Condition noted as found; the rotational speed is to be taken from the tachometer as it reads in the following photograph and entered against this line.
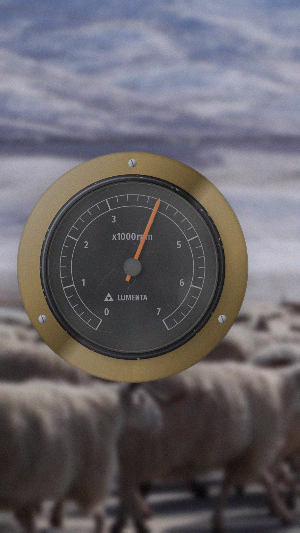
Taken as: 4000 rpm
